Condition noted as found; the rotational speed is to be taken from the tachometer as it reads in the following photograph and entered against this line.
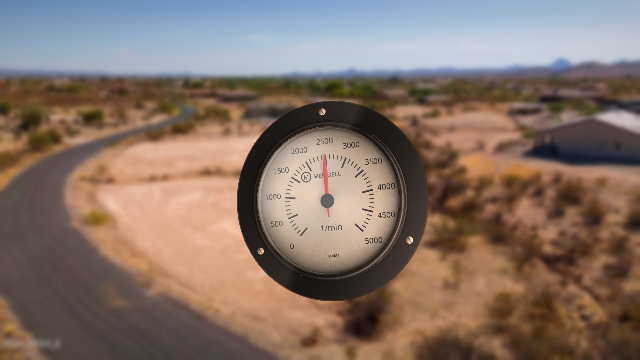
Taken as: 2500 rpm
